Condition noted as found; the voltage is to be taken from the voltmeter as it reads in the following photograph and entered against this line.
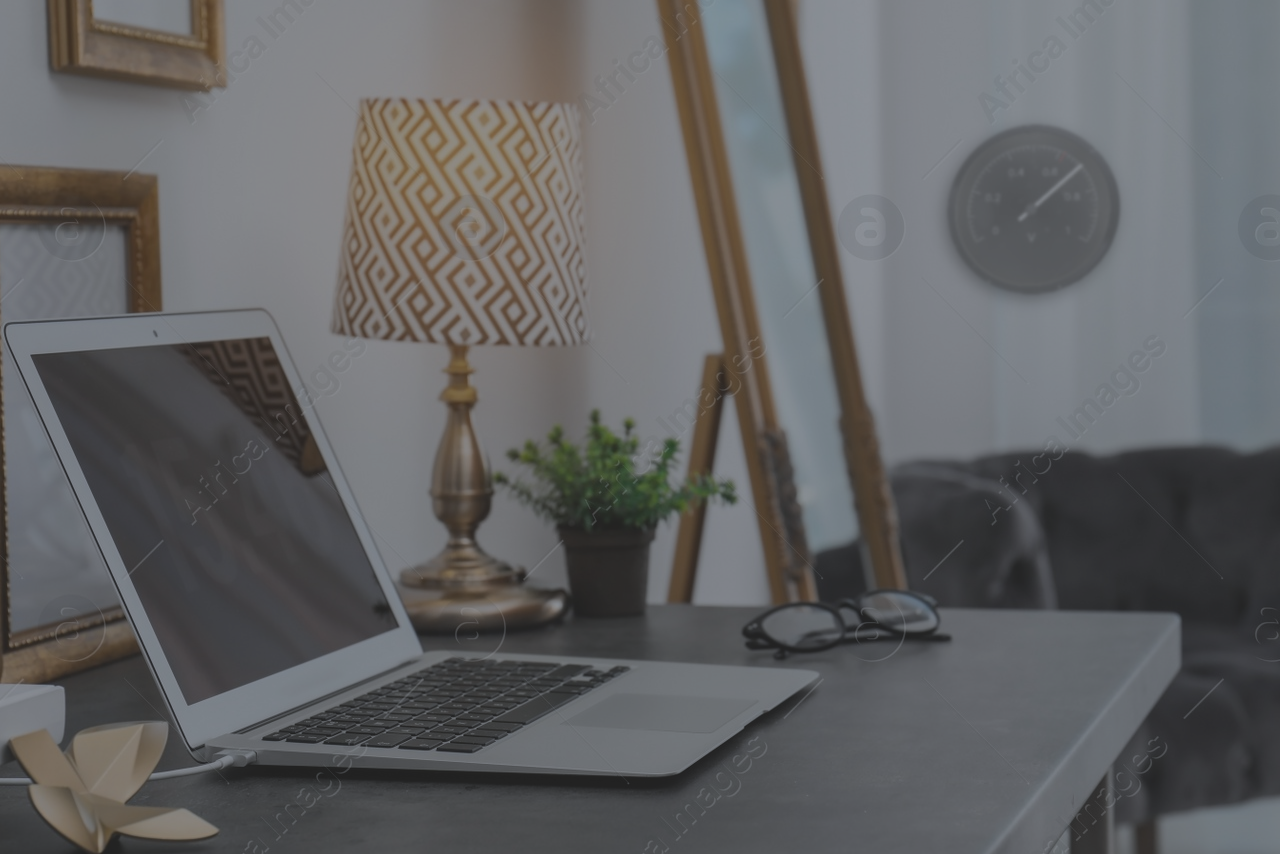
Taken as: 0.7 V
